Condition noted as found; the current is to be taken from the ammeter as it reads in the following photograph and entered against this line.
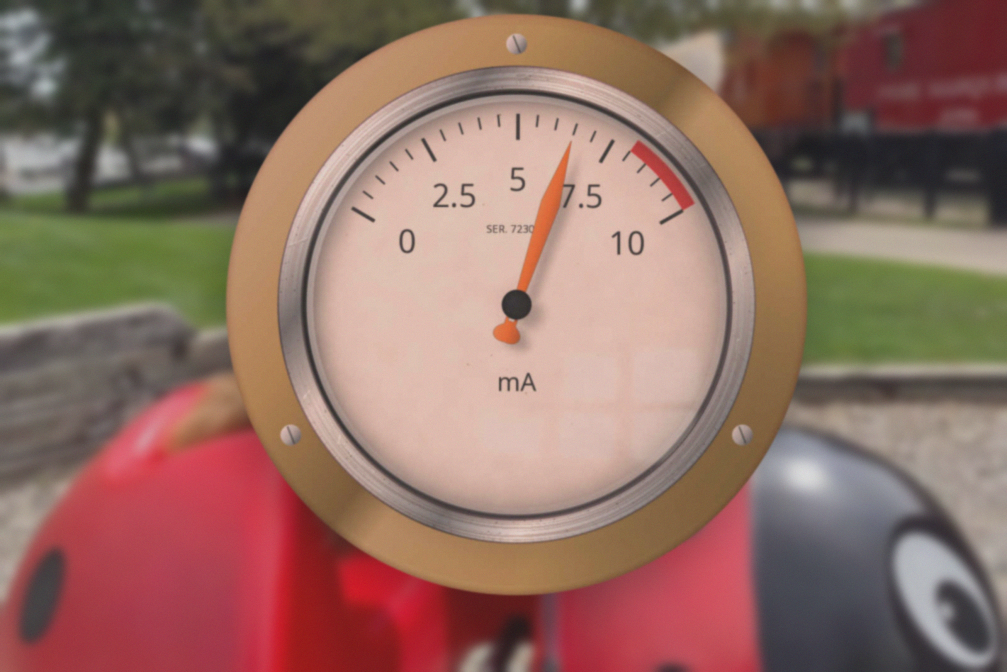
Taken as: 6.5 mA
